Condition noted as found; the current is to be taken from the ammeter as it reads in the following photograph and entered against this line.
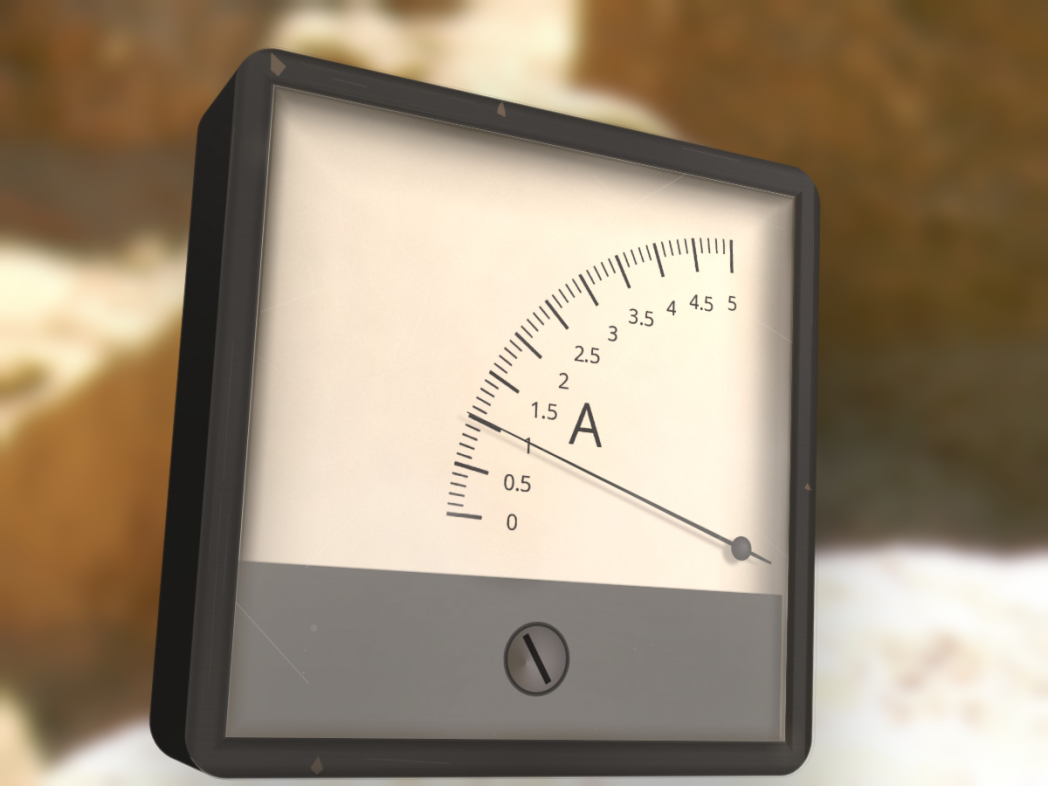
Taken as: 1 A
